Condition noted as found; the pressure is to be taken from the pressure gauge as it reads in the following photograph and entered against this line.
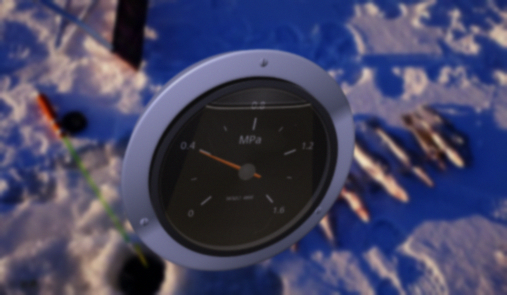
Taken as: 0.4 MPa
